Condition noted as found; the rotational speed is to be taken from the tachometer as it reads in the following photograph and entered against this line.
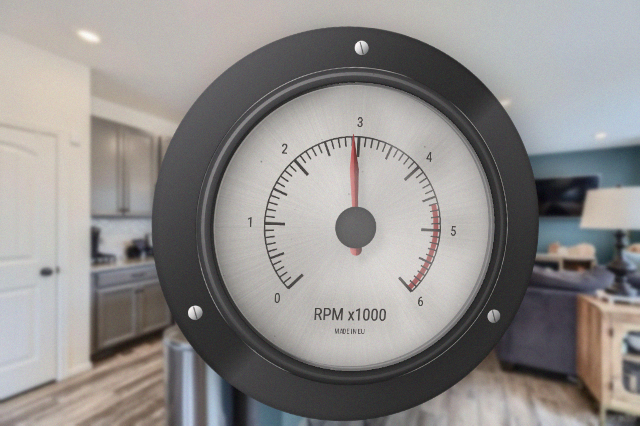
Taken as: 2900 rpm
